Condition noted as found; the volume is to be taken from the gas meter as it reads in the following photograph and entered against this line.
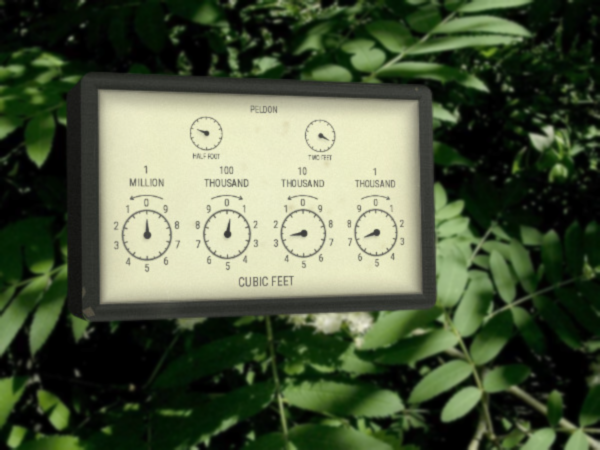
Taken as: 2700 ft³
